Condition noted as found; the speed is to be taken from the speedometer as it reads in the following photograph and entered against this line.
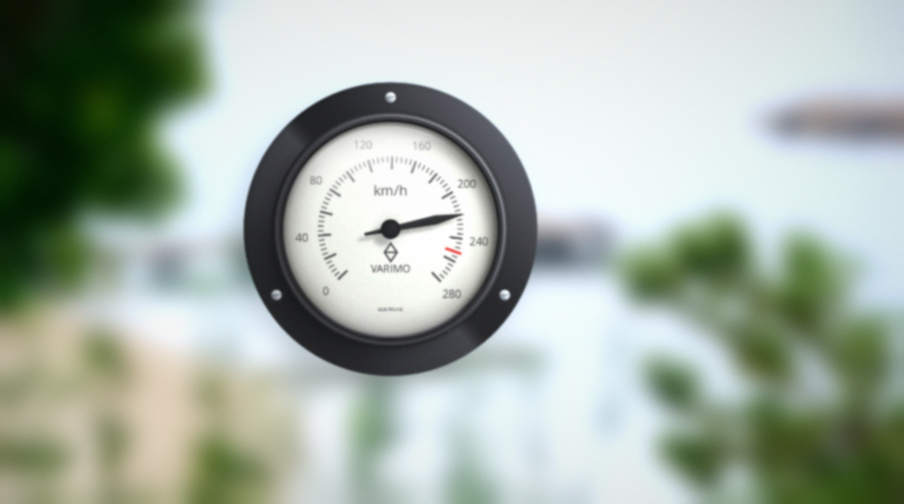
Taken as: 220 km/h
